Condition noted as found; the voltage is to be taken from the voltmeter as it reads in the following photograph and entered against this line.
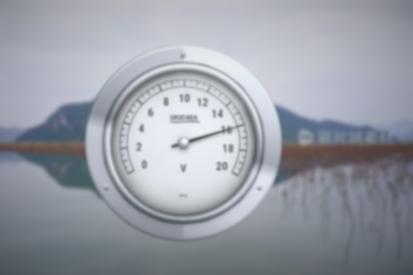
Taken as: 16 V
